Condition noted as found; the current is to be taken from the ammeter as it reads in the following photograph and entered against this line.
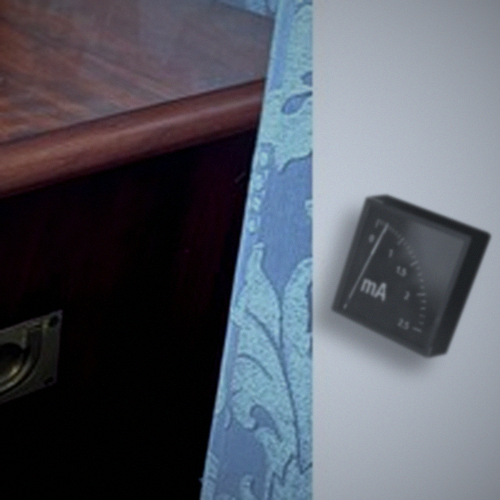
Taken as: 0.5 mA
